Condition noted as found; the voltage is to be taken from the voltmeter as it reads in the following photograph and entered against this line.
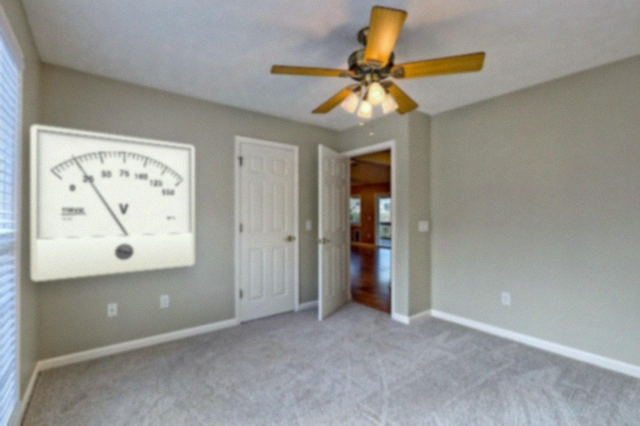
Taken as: 25 V
